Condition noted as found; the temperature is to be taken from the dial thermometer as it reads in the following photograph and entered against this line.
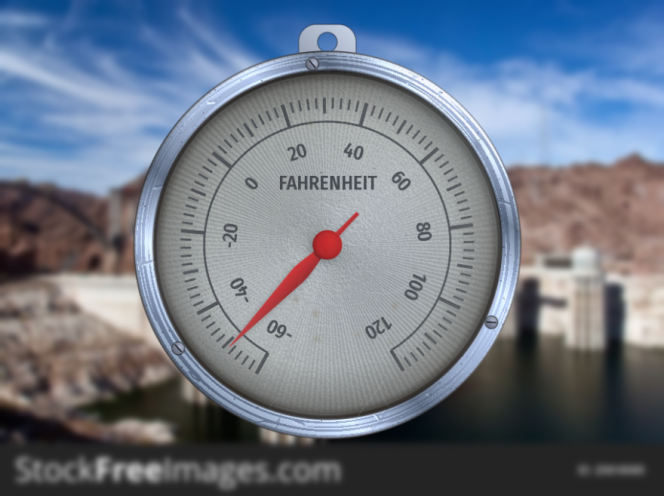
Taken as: -51 °F
